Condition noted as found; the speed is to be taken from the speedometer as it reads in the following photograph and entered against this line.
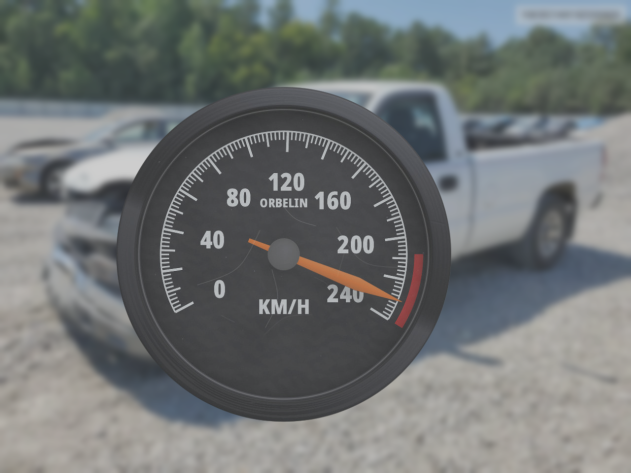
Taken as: 230 km/h
